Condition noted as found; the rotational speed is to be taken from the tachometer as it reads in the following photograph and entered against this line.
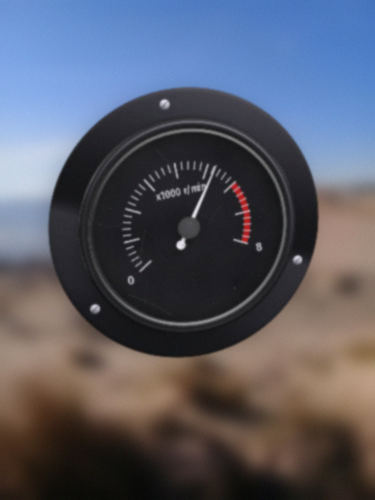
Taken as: 5200 rpm
